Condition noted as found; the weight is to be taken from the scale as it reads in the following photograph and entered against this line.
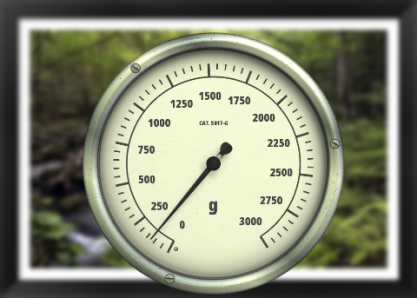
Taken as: 125 g
